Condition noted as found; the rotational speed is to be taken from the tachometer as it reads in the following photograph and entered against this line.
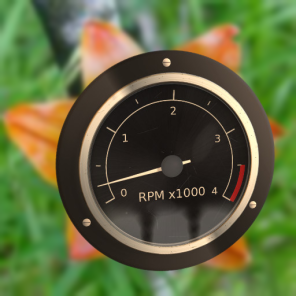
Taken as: 250 rpm
